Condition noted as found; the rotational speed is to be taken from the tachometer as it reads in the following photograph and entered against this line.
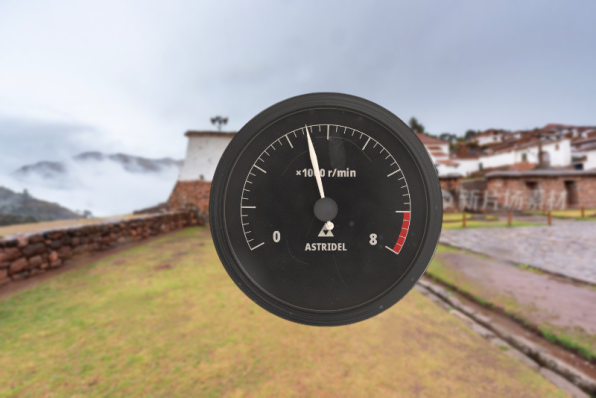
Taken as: 3500 rpm
